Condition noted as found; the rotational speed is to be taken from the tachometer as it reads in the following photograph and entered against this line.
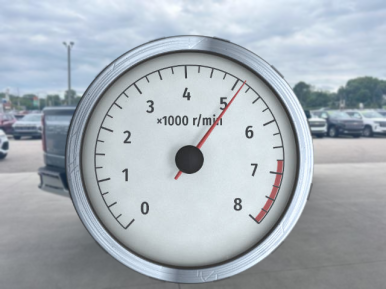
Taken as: 5125 rpm
